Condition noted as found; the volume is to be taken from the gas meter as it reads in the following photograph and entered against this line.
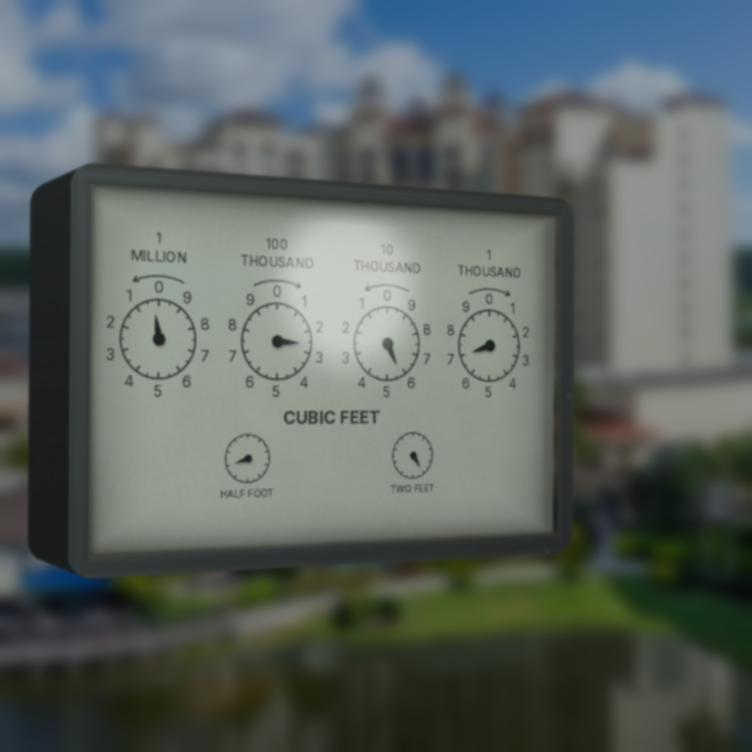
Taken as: 25700 ft³
